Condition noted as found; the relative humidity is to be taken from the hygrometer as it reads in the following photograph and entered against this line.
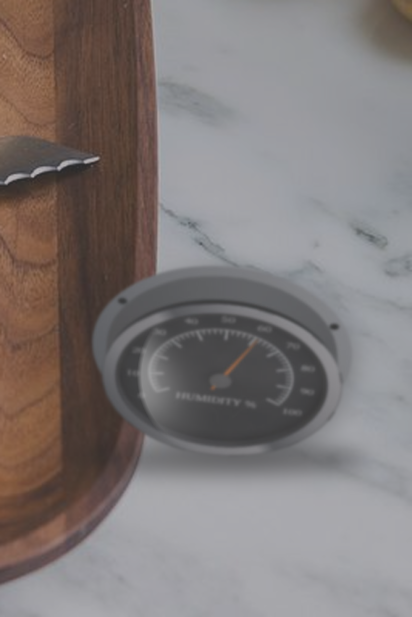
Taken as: 60 %
